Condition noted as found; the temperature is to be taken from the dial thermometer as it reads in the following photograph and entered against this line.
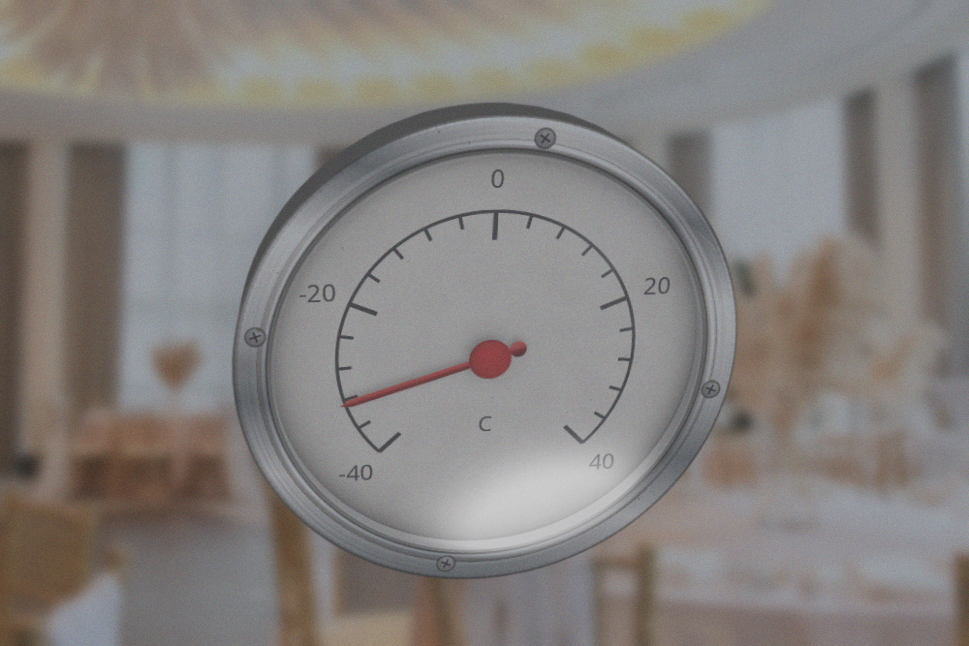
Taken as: -32 °C
